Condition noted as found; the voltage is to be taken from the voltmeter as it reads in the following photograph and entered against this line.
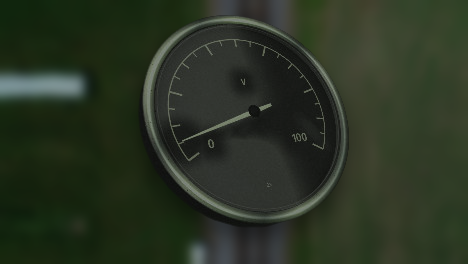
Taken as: 5 V
